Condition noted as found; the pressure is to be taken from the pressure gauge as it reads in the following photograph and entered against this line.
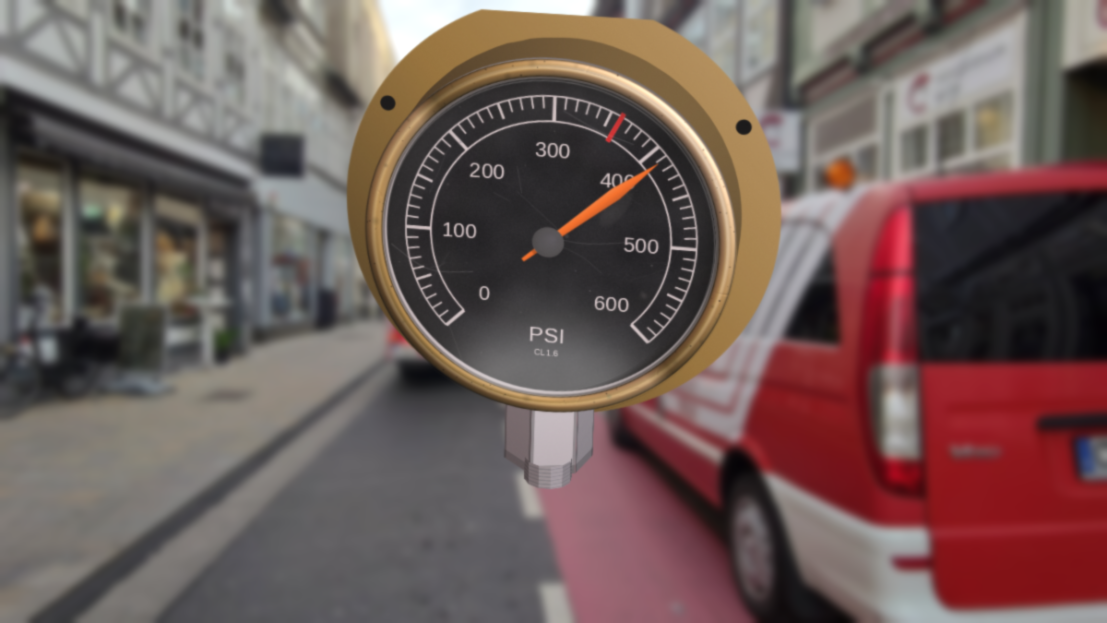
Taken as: 410 psi
